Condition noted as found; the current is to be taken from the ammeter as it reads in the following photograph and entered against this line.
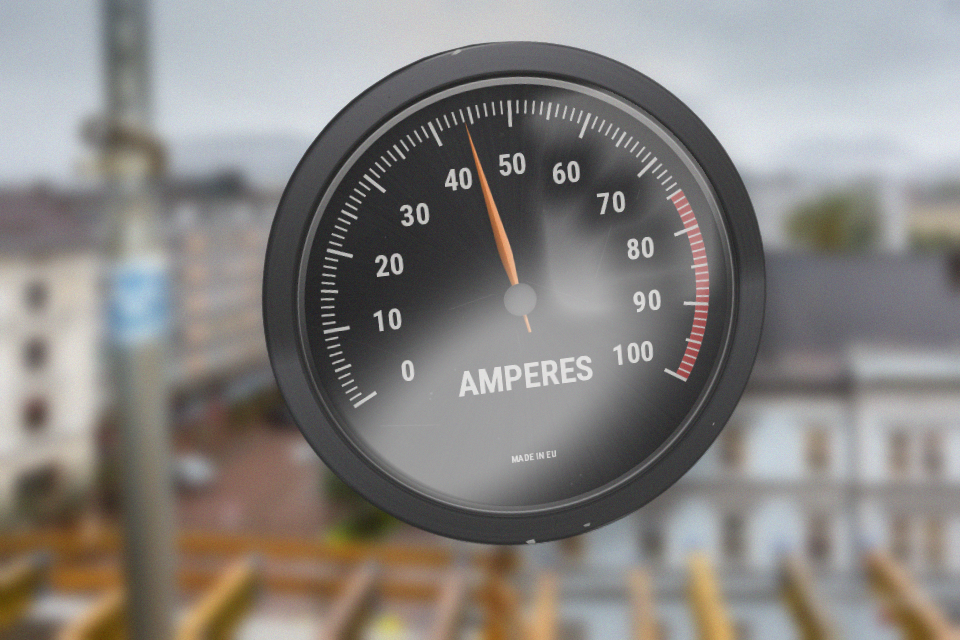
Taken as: 44 A
